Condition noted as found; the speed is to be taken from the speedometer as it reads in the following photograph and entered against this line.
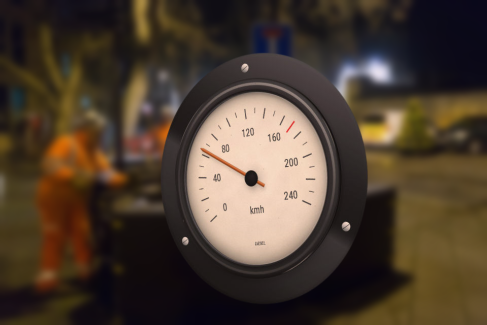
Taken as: 65 km/h
